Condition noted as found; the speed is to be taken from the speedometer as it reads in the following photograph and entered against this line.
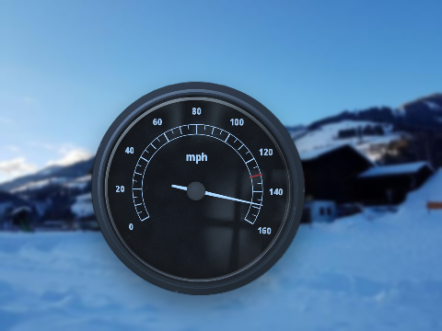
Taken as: 147.5 mph
